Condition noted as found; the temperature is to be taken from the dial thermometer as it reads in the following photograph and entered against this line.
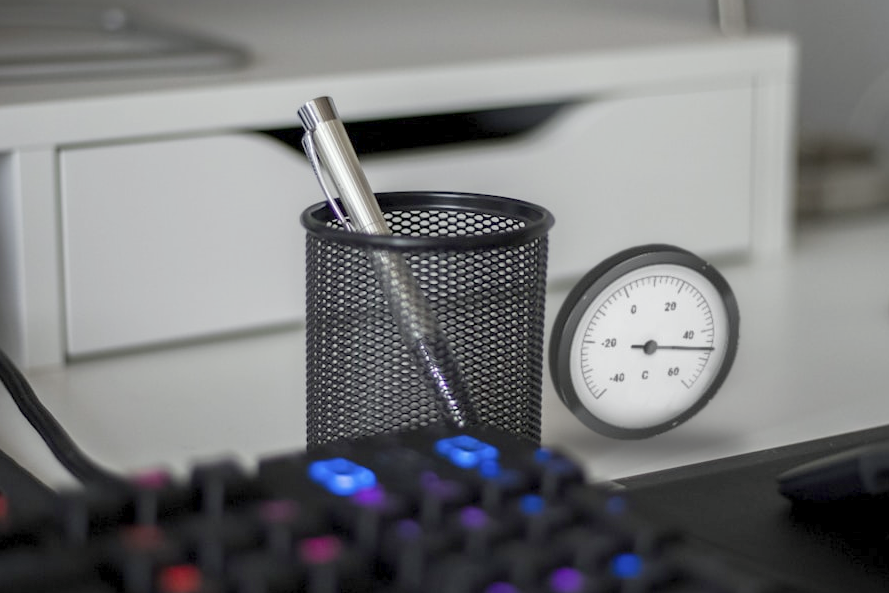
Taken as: 46 °C
